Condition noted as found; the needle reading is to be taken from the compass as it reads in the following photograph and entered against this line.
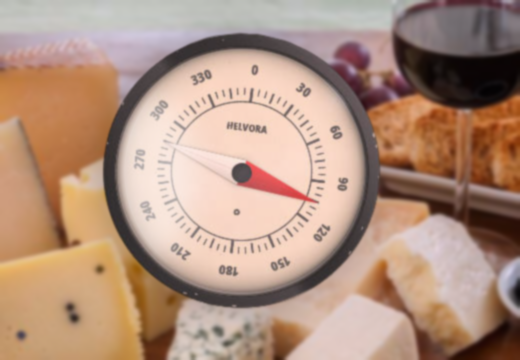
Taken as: 105 °
